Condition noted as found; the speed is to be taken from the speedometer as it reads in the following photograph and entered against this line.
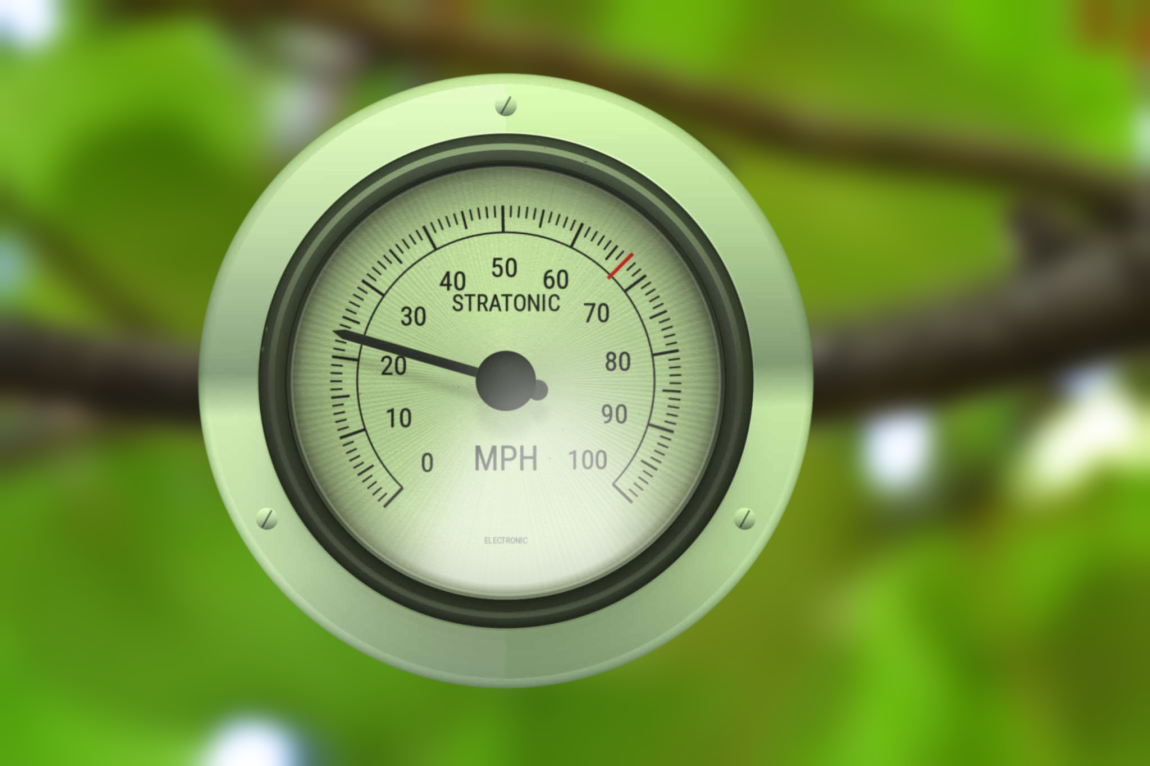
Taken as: 23 mph
